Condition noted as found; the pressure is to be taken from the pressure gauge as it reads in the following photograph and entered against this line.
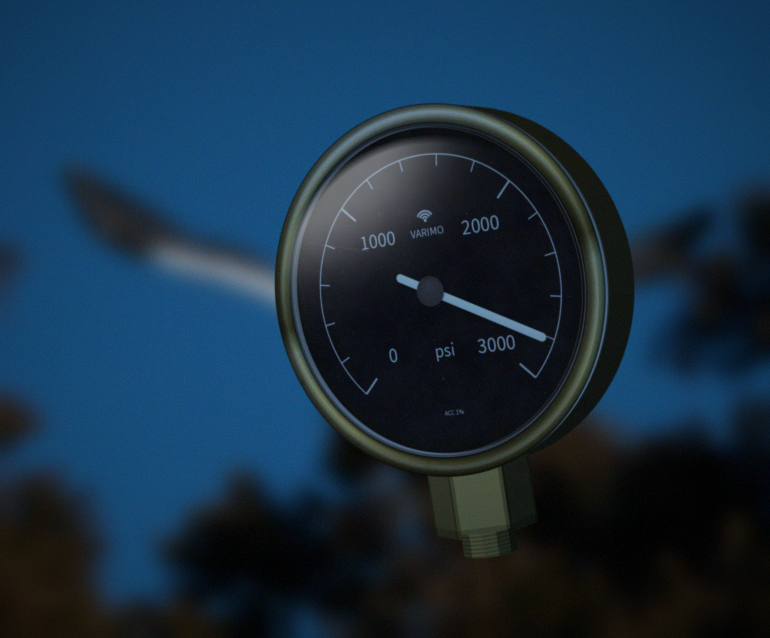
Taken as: 2800 psi
